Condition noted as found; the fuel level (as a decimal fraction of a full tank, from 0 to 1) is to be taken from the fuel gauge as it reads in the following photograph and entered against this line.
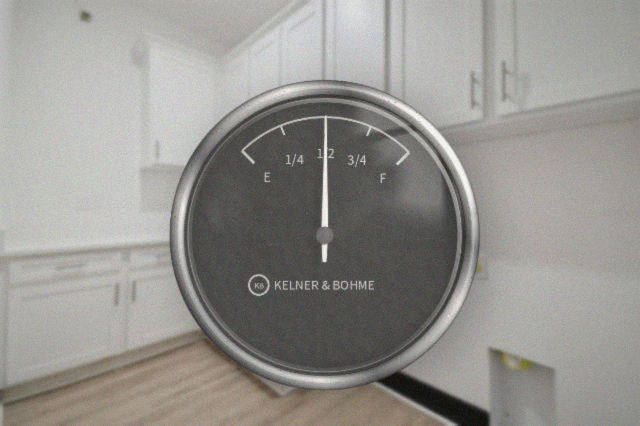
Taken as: 0.5
